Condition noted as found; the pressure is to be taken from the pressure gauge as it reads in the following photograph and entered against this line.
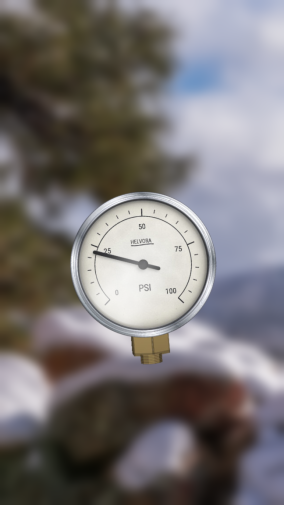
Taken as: 22.5 psi
